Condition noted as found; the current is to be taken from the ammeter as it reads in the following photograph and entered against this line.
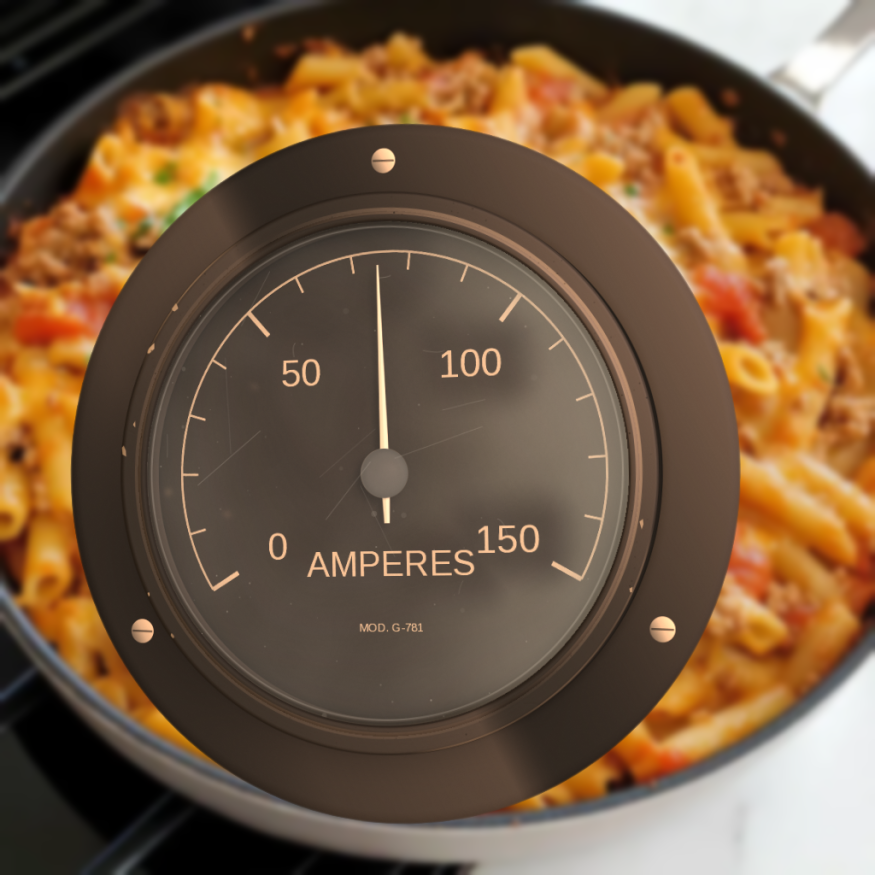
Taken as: 75 A
